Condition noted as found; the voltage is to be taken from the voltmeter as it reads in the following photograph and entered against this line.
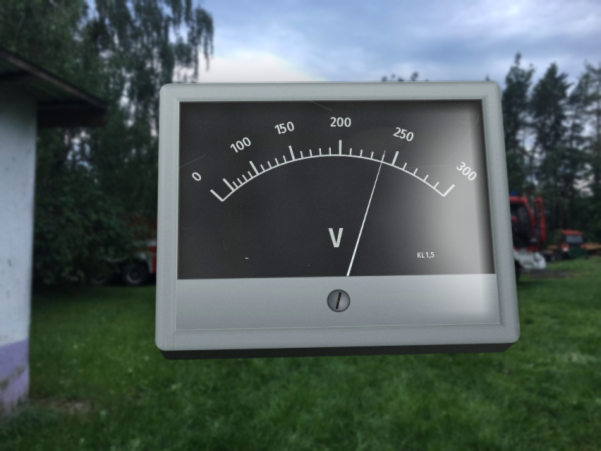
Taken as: 240 V
